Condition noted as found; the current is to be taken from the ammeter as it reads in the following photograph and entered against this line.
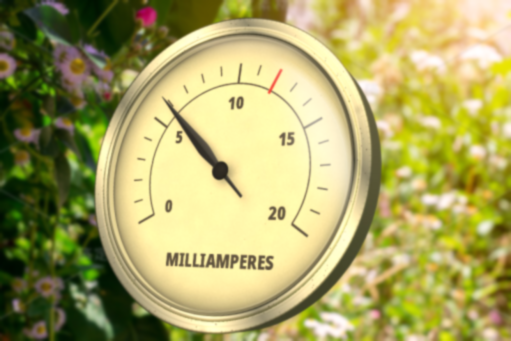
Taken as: 6 mA
